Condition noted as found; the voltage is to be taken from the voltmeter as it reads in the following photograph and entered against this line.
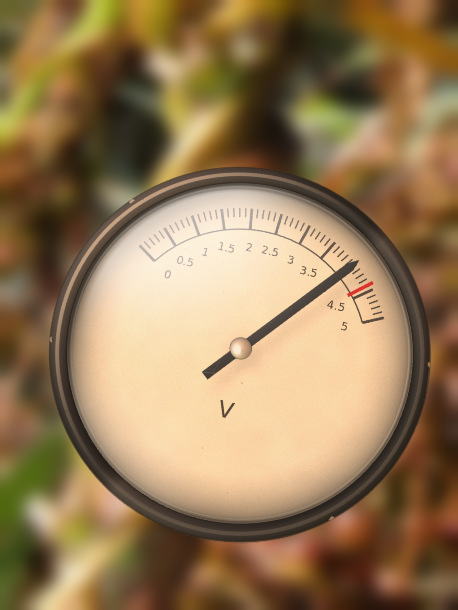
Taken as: 4 V
